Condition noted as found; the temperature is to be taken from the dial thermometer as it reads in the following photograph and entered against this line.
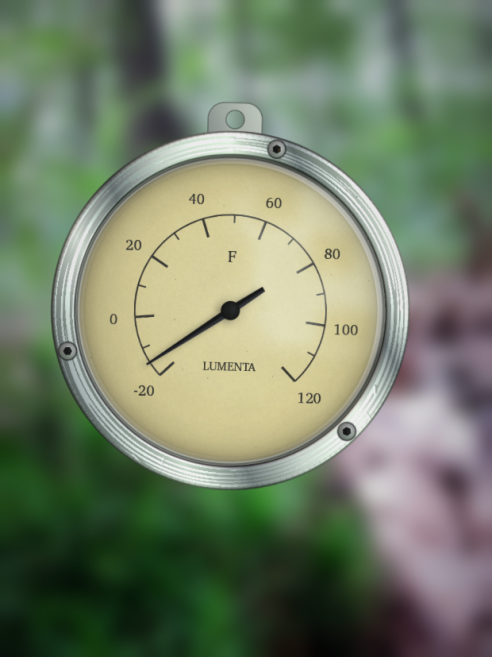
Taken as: -15 °F
